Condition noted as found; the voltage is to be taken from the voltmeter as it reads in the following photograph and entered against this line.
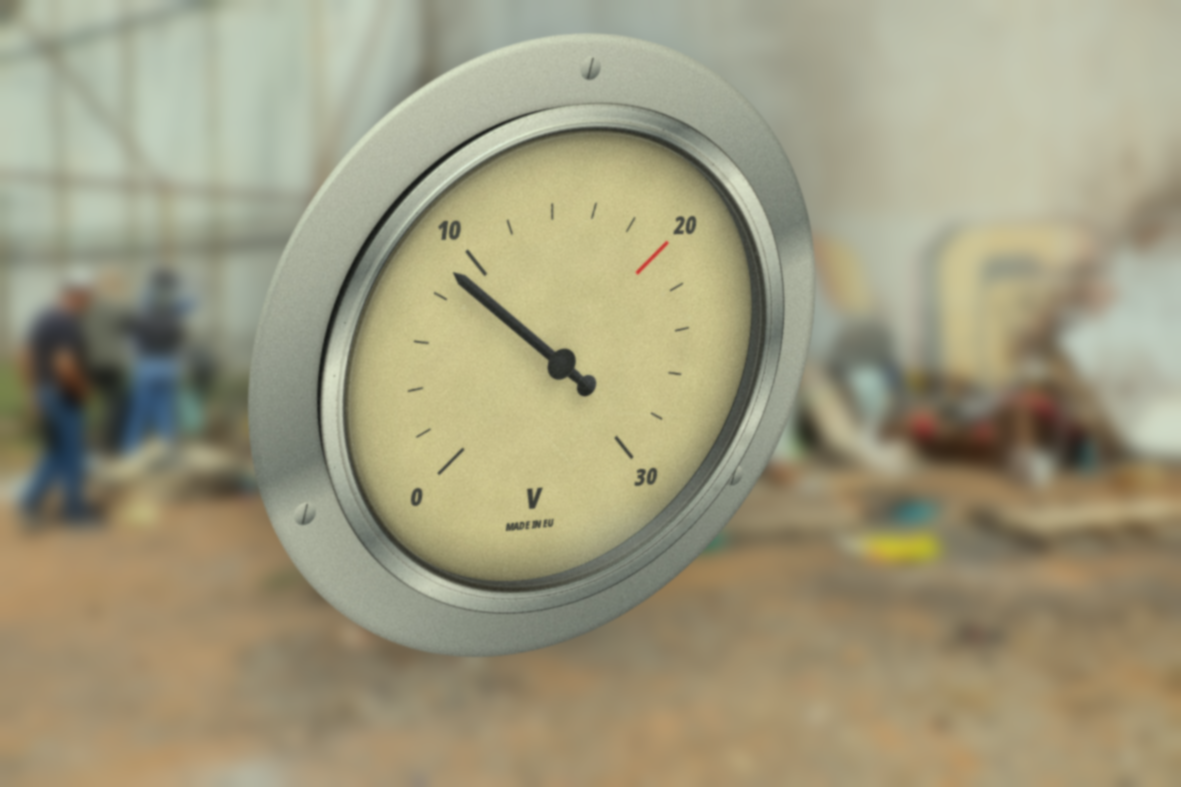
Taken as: 9 V
